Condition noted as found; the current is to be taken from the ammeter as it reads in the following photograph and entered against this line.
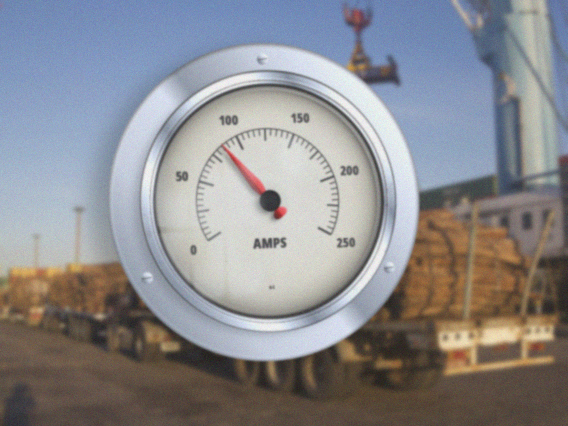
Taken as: 85 A
